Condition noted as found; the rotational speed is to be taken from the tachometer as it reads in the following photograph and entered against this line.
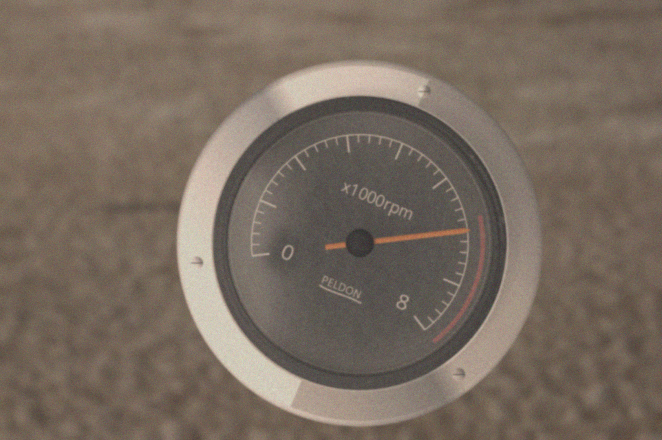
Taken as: 6000 rpm
